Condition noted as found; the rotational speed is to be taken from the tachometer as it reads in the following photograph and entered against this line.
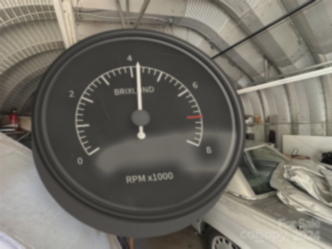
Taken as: 4200 rpm
